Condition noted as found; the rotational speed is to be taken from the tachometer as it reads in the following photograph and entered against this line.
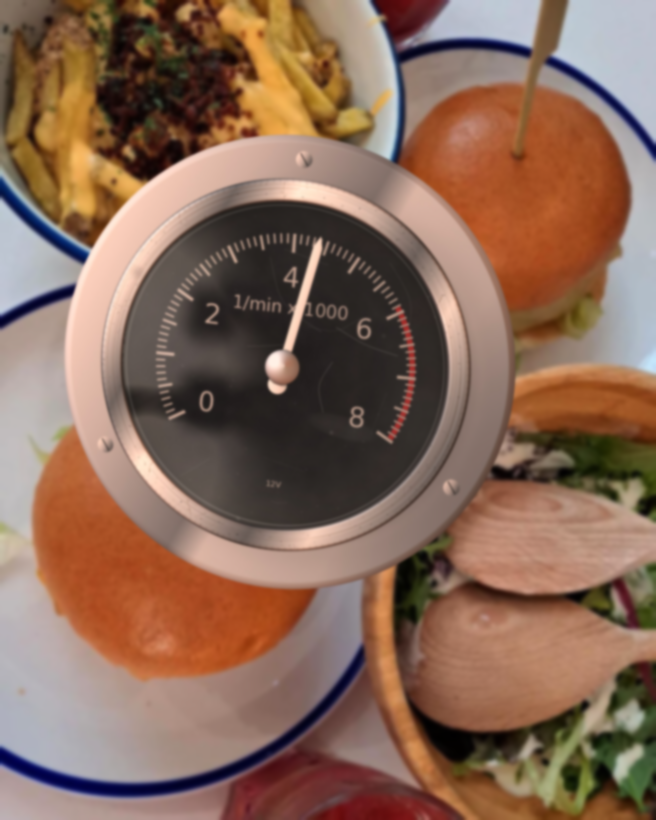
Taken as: 4400 rpm
